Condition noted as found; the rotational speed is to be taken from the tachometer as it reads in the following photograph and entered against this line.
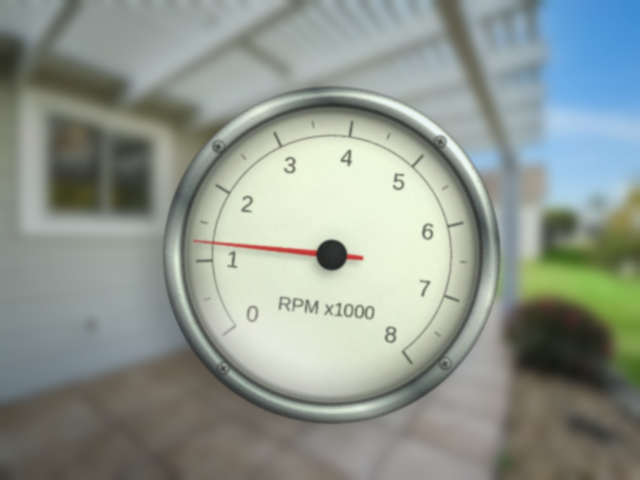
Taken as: 1250 rpm
